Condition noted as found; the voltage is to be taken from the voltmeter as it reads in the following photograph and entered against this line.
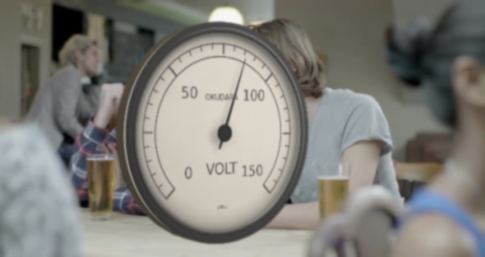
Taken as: 85 V
